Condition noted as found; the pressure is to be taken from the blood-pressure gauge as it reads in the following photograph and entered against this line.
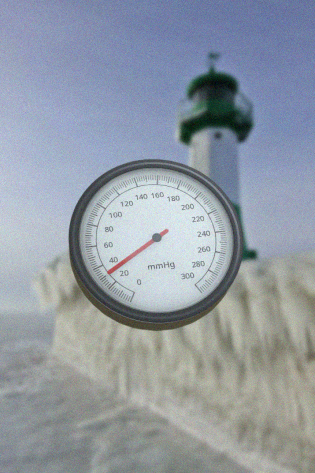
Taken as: 30 mmHg
